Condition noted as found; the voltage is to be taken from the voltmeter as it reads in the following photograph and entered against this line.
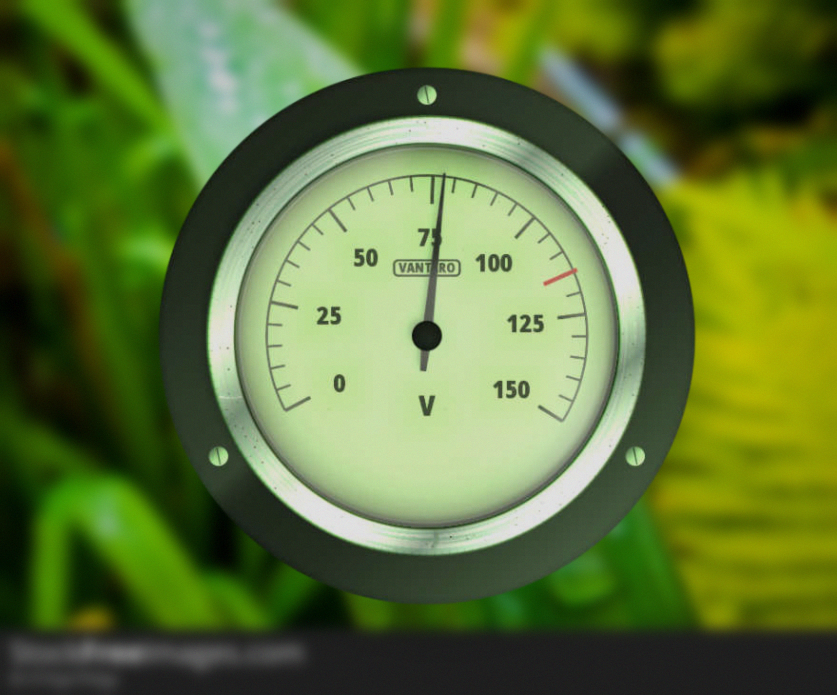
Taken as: 77.5 V
